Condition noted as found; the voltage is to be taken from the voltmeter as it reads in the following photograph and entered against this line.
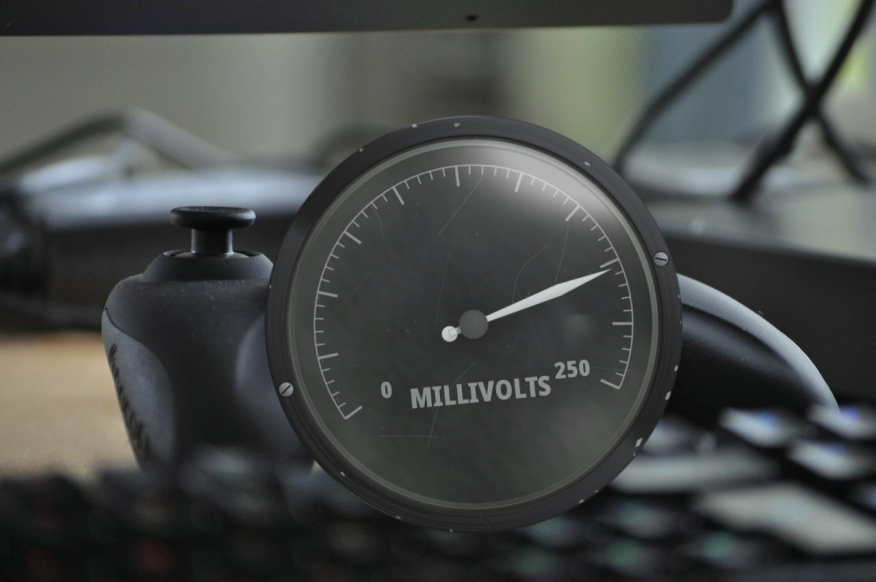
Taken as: 202.5 mV
